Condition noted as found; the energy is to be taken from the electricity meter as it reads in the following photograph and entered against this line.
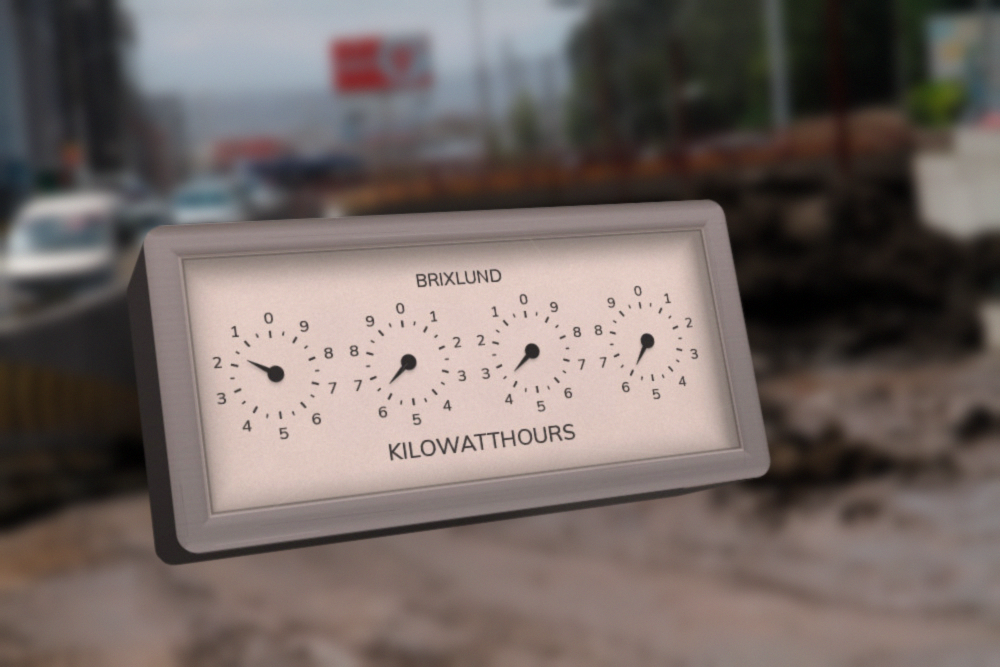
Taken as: 1636 kWh
